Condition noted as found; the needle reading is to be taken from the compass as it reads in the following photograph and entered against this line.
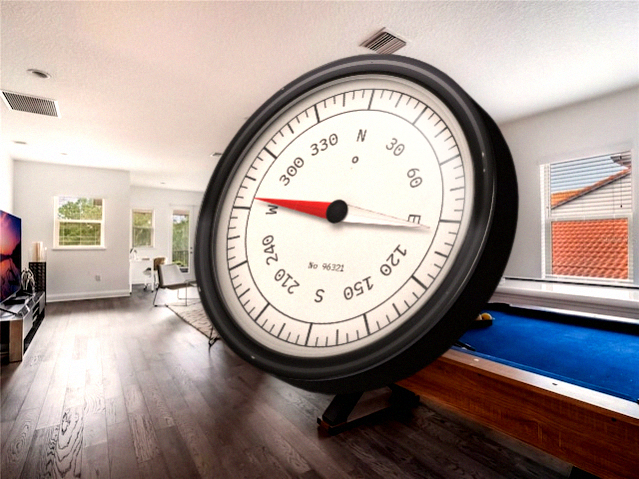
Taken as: 275 °
